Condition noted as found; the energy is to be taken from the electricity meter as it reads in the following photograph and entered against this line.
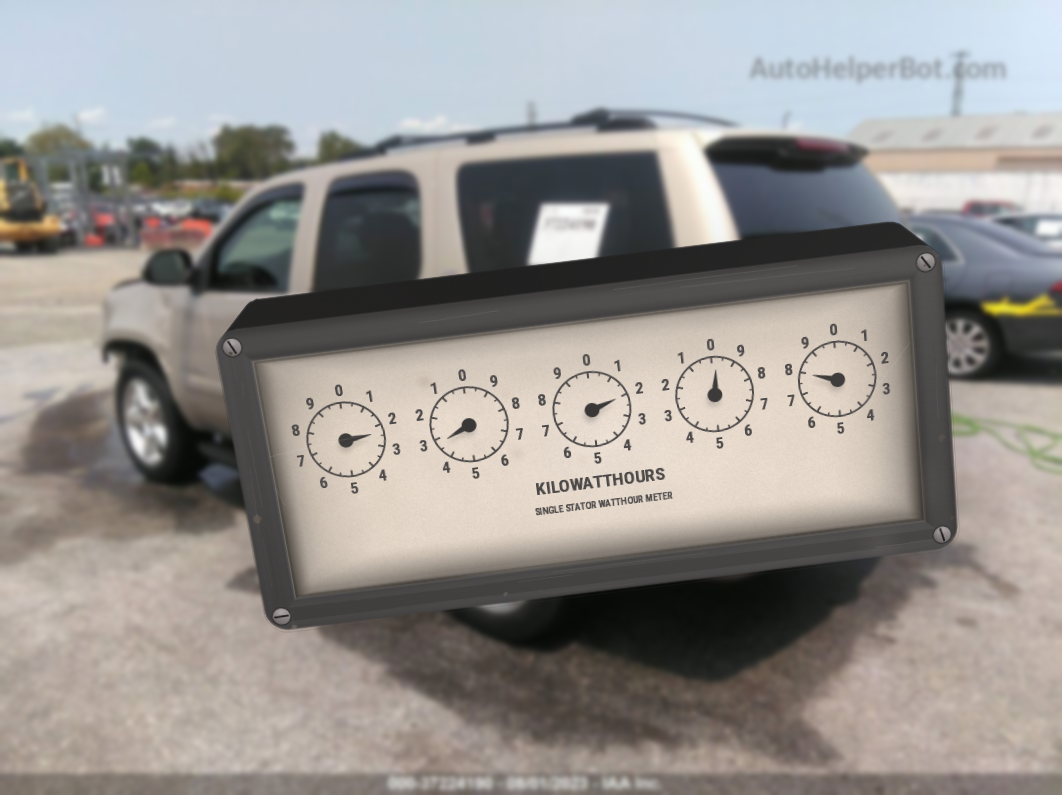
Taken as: 23198 kWh
